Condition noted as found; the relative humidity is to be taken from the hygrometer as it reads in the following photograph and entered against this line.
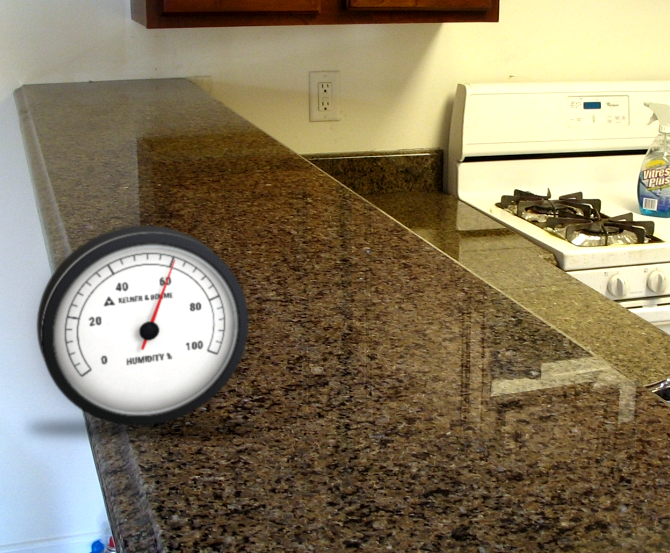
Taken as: 60 %
